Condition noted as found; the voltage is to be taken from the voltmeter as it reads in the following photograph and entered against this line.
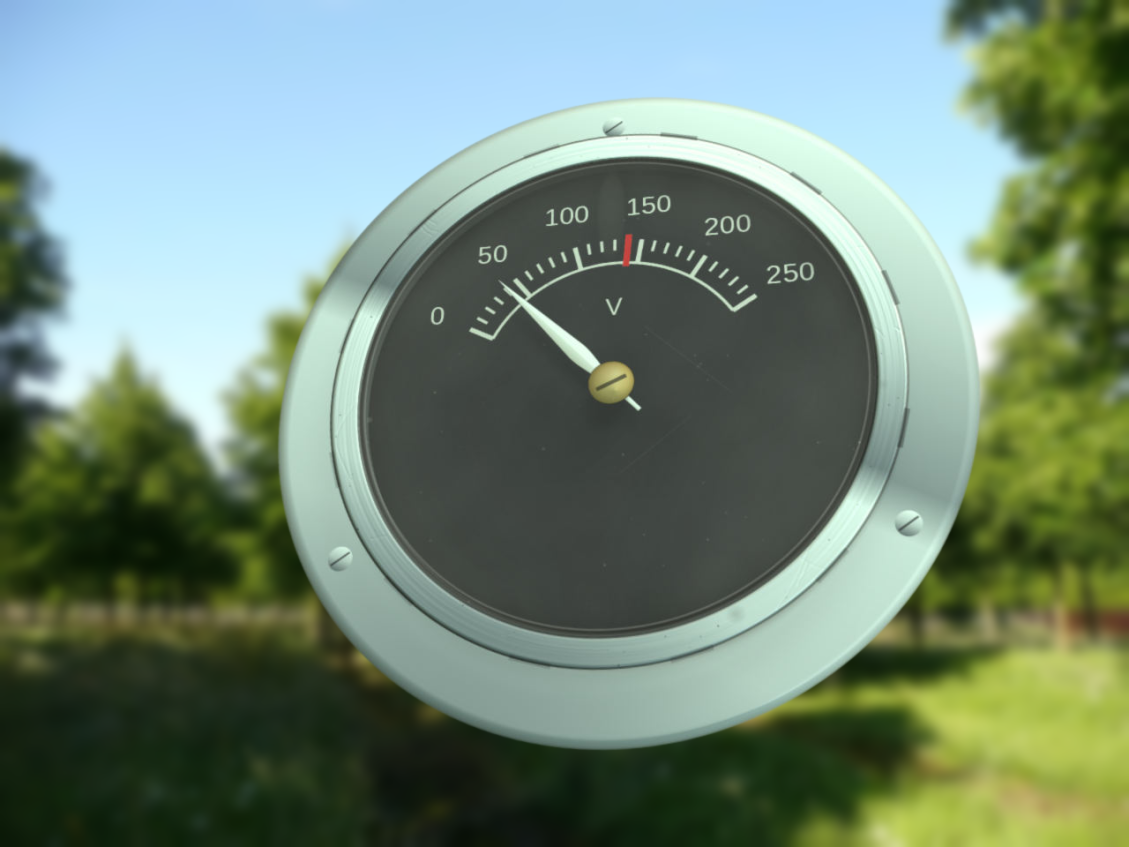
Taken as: 40 V
